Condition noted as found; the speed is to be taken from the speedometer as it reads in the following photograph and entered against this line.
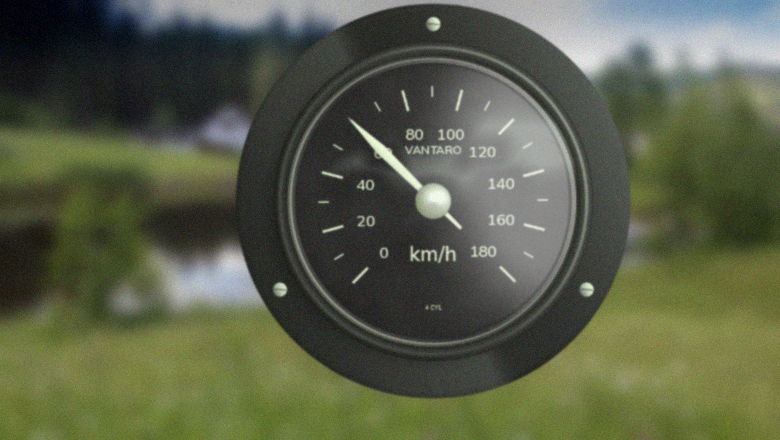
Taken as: 60 km/h
